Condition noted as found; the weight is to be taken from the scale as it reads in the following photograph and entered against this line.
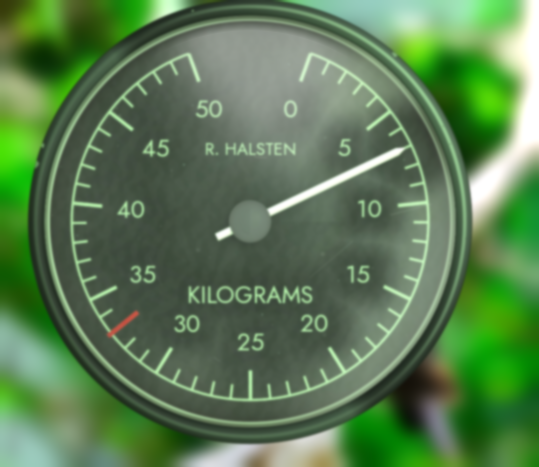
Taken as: 7 kg
